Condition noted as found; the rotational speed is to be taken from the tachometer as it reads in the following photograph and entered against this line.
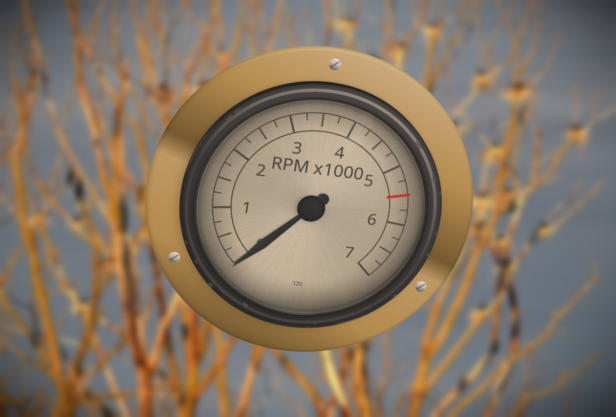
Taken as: 0 rpm
